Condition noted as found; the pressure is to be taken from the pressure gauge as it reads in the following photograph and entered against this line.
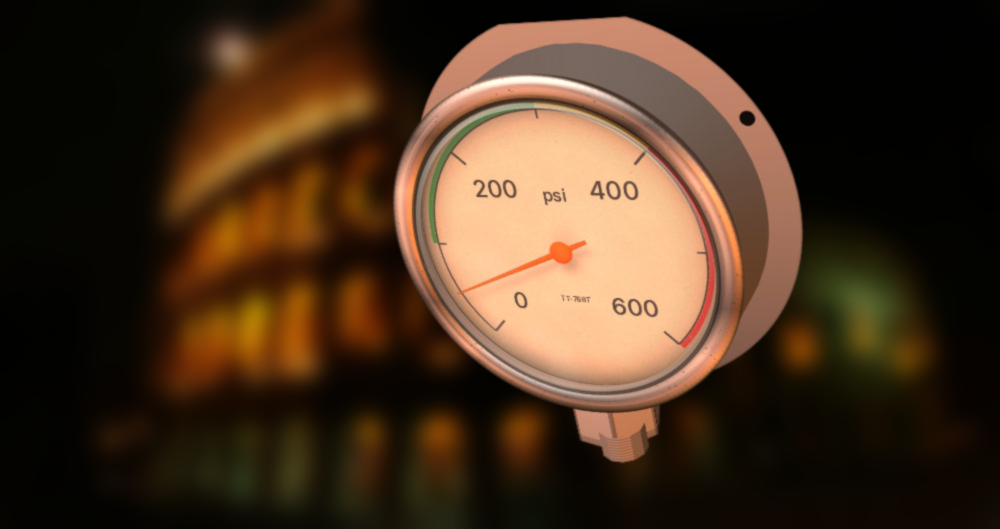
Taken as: 50 psi
